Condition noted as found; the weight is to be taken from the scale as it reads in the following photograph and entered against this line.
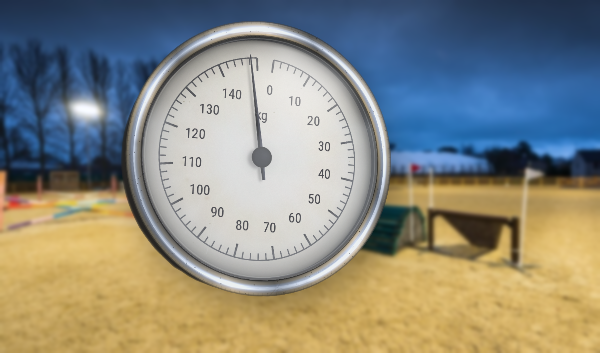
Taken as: 148 kg
